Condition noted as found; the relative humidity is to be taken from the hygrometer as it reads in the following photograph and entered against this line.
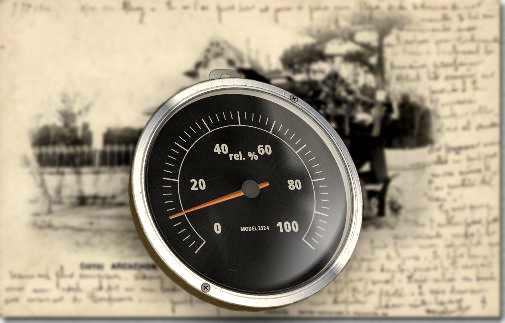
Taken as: 10 %
